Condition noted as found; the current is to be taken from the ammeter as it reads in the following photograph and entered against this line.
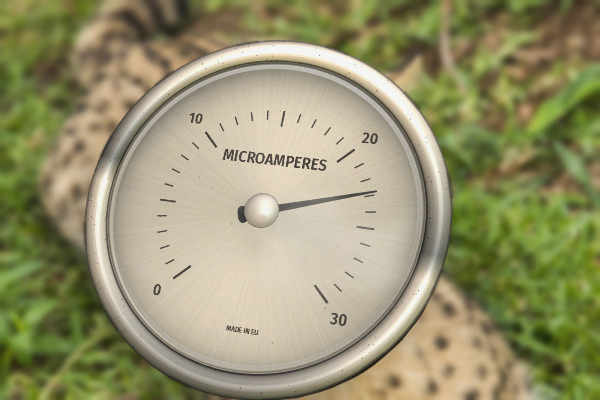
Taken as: 23 µA
